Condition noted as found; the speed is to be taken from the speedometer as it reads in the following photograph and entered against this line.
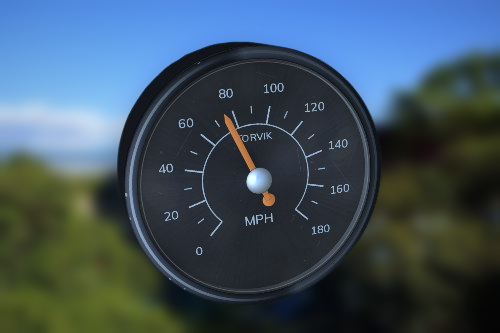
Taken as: 75 mph
